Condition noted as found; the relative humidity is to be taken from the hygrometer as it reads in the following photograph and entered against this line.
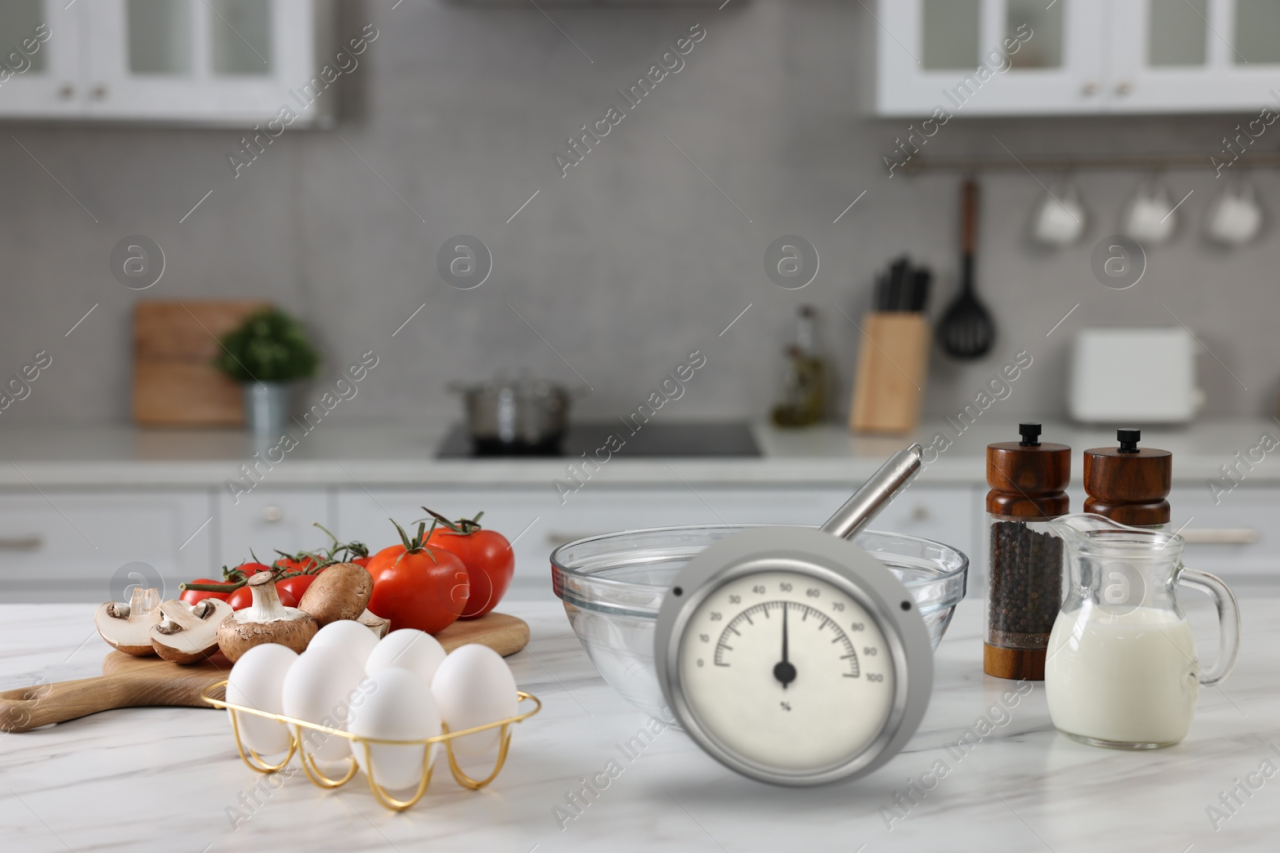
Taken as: 50 %
